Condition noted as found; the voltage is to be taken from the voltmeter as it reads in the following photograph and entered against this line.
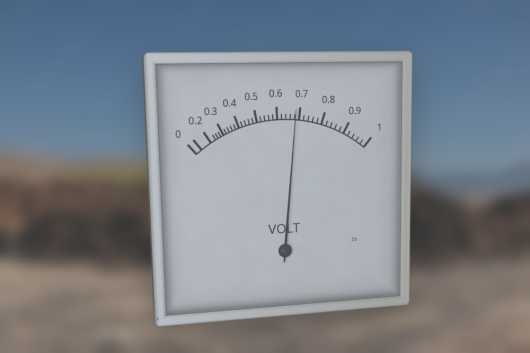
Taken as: 0.68 V
